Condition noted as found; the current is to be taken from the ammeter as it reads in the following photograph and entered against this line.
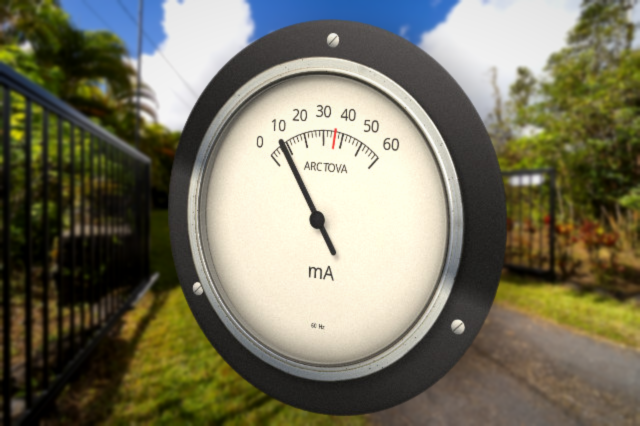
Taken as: 10 mA
